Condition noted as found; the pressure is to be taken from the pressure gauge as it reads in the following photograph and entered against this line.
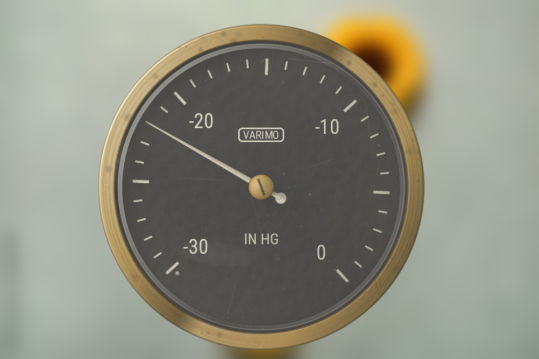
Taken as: -22 inHg
